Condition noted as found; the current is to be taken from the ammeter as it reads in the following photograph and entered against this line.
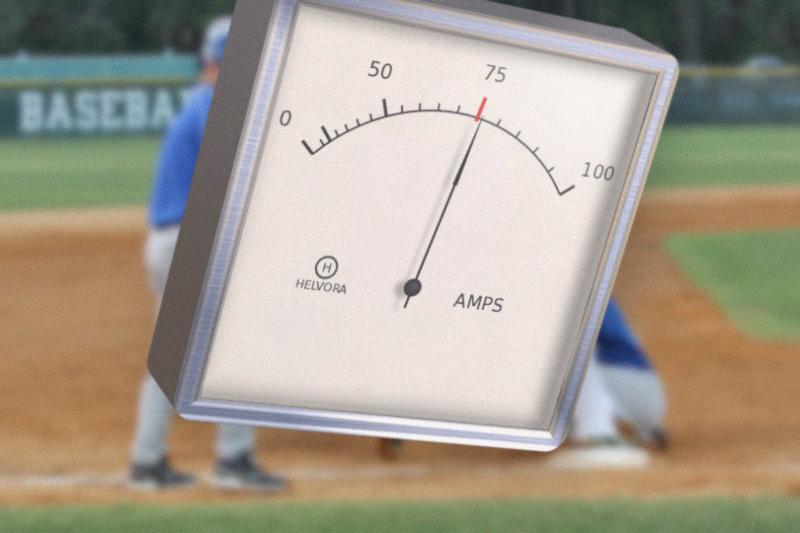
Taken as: 75 A
